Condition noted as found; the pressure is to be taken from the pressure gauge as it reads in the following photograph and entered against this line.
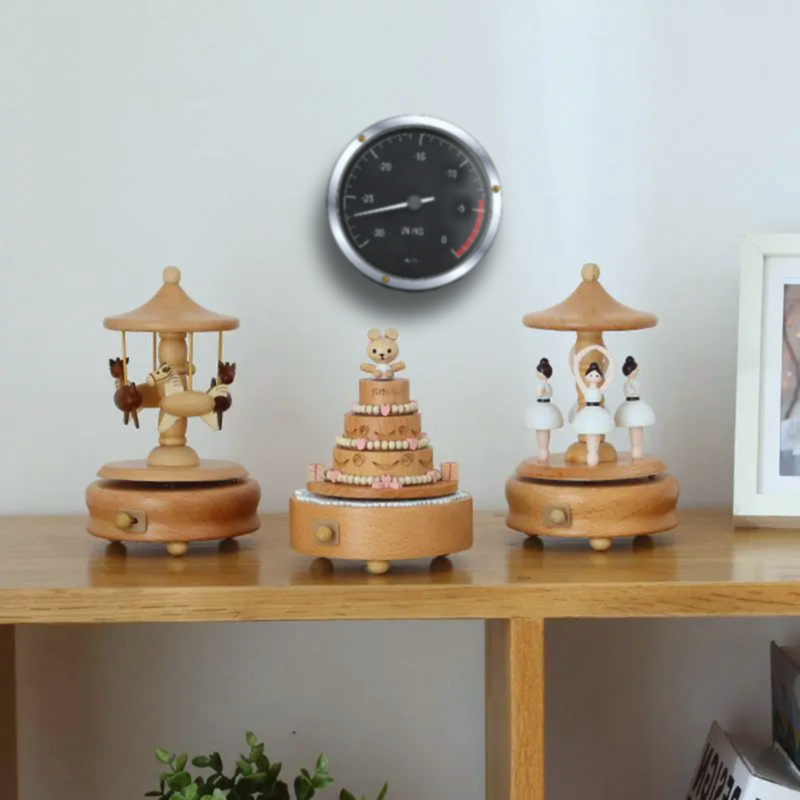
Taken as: -27 inHg
